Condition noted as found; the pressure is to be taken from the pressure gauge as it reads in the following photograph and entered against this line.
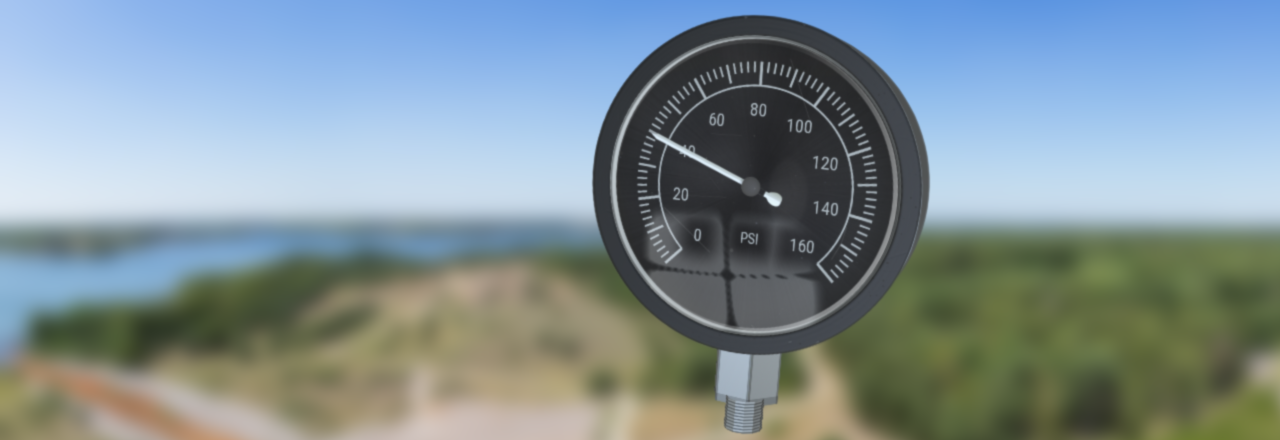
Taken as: 40 psi
